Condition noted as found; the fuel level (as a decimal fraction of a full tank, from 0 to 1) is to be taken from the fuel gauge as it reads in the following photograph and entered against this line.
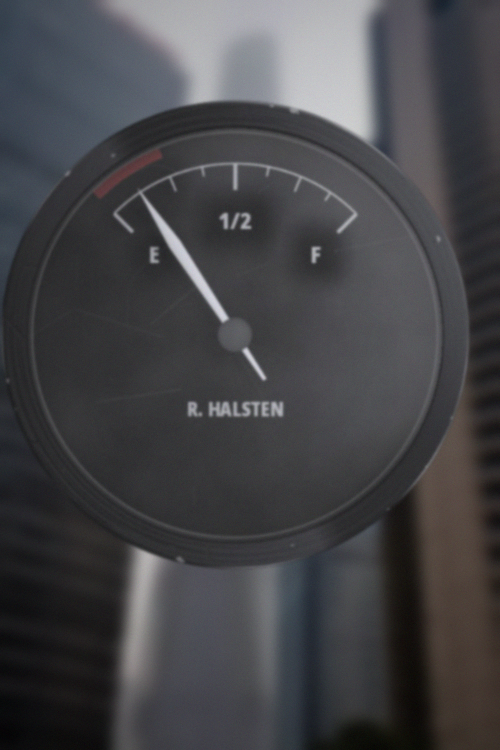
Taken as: 0.125
